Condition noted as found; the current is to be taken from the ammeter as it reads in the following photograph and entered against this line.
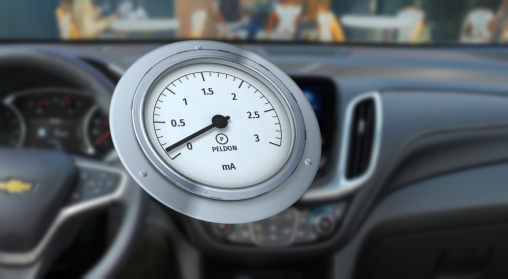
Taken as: 0.1 mA
